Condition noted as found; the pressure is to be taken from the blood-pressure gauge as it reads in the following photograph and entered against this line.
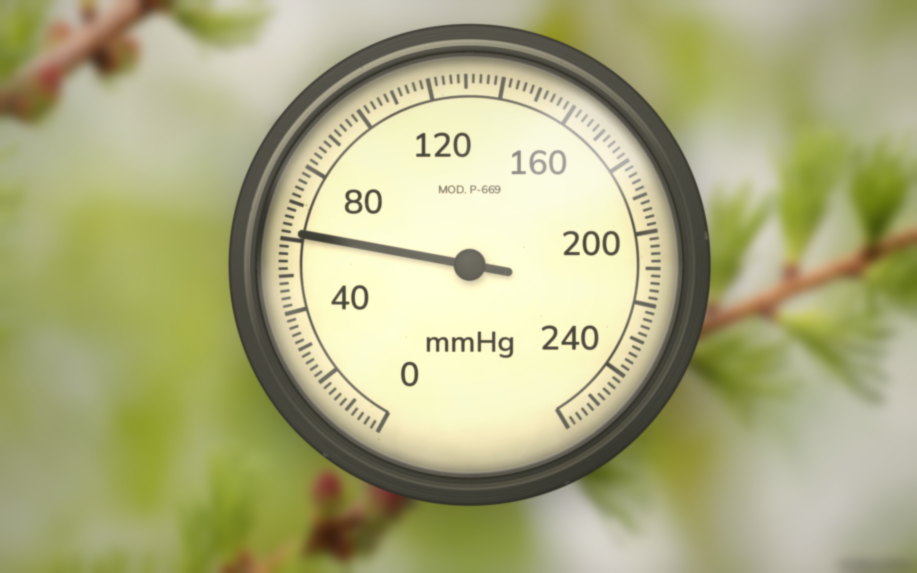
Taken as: 62 mmHg
